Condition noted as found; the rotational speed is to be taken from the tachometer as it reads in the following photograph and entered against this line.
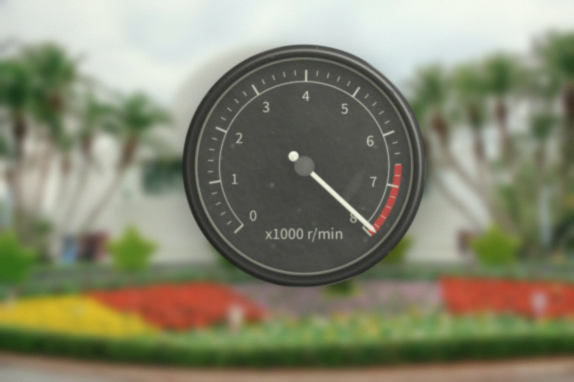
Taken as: 7900 rpm
